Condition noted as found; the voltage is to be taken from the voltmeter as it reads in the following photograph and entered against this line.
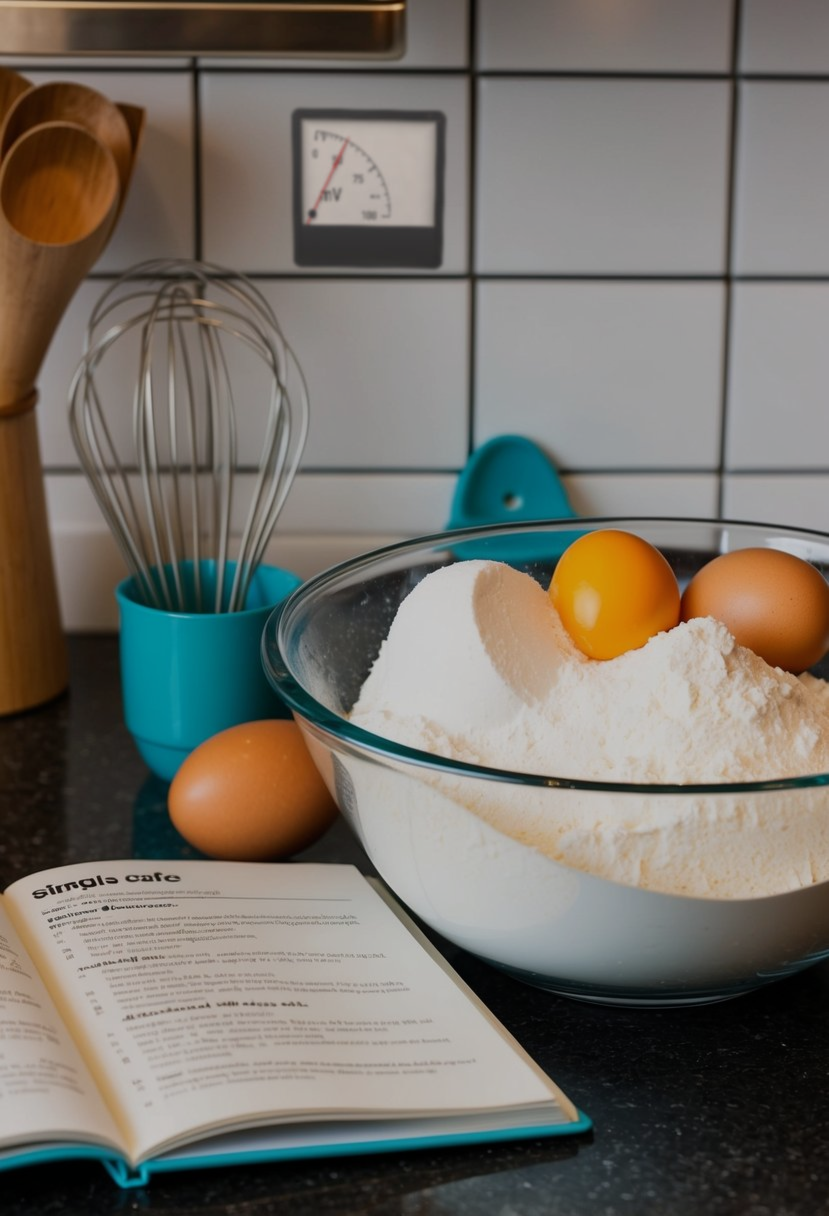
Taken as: 50 mV
